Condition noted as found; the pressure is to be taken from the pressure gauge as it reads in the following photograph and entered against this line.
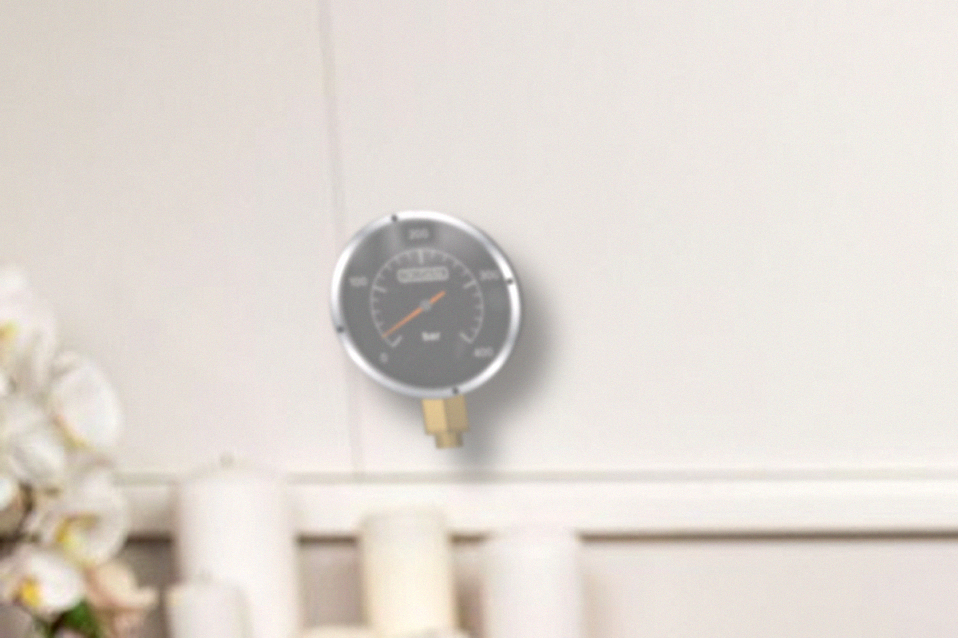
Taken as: 20 bar
